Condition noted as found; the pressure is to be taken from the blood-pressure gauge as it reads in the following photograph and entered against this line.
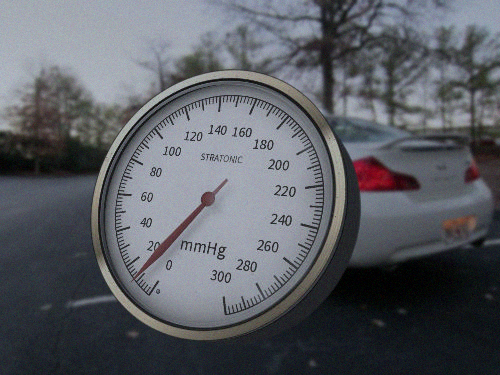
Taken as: 10 mmHg
